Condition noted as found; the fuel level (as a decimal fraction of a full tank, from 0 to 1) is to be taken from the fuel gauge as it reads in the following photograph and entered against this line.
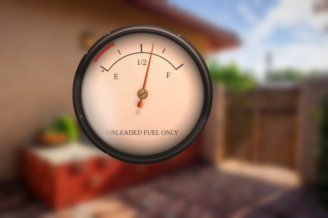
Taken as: 0.625
